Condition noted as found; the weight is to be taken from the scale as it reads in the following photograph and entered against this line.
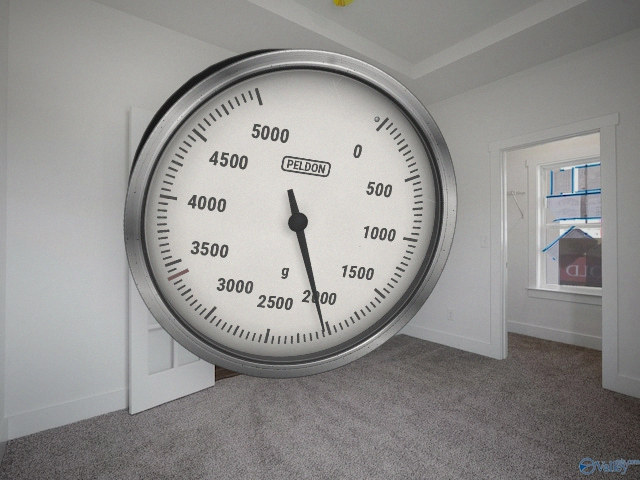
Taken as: 2050 g
